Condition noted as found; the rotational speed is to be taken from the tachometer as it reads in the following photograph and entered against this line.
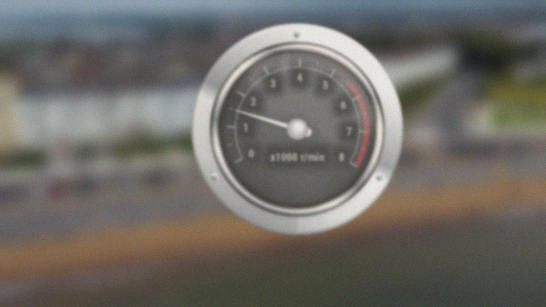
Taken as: 1500 rpm
